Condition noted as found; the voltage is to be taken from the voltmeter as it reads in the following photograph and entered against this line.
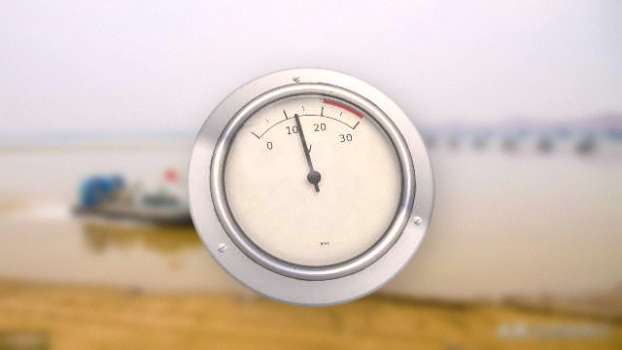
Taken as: 12.5 V
